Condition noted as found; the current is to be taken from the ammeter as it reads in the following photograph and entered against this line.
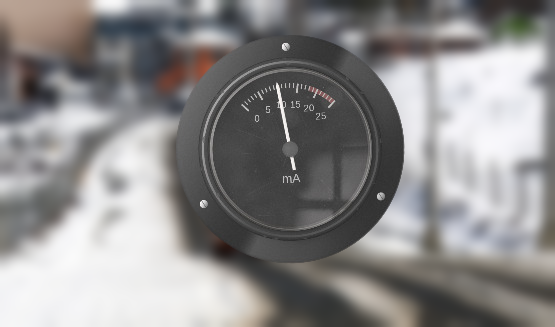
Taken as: 10 mA
